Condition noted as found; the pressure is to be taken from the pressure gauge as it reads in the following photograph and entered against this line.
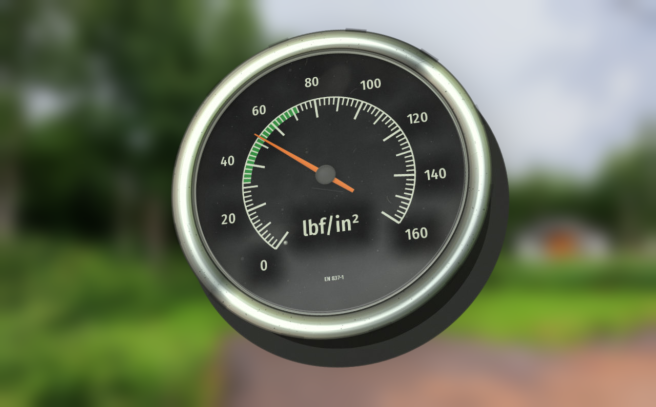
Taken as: 52 psi
